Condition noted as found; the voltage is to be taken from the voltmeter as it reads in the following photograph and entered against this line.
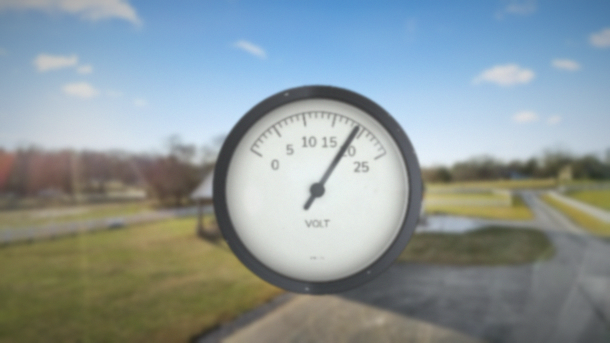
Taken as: 19 V
